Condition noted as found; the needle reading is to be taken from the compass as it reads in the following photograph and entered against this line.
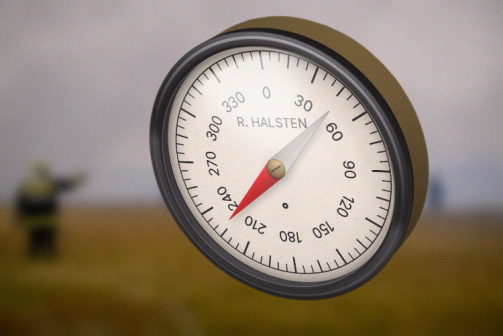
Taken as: 227.5 °
